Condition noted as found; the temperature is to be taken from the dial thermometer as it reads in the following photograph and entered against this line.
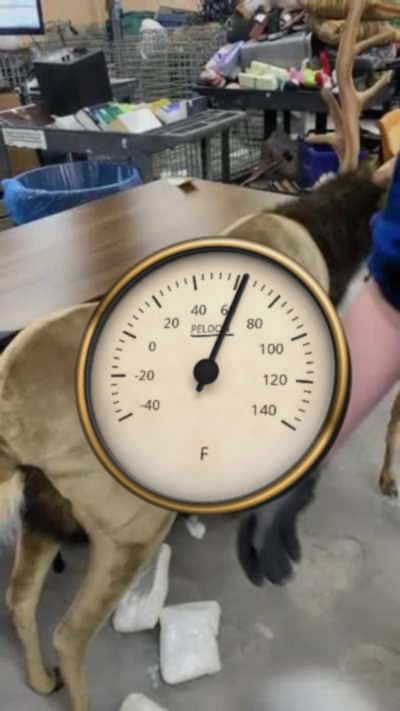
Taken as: 64 °F
